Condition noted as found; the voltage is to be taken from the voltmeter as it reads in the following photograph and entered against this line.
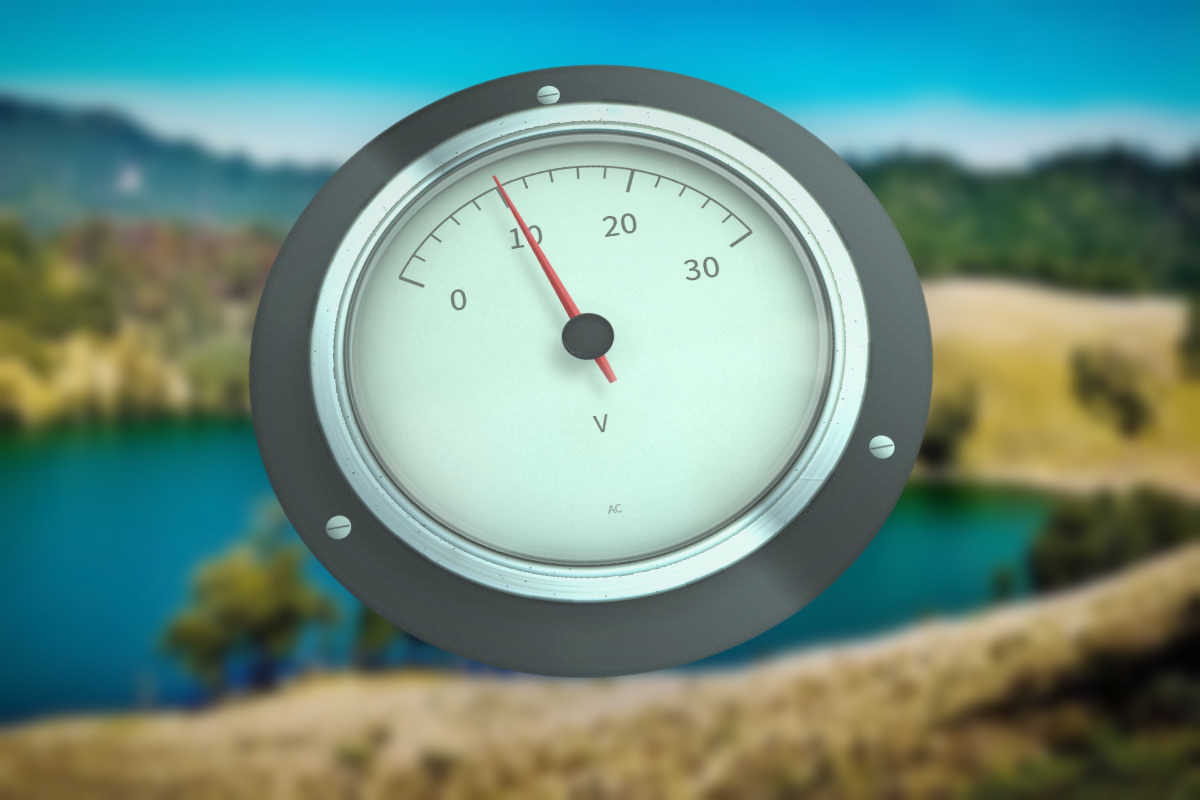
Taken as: 10 V
